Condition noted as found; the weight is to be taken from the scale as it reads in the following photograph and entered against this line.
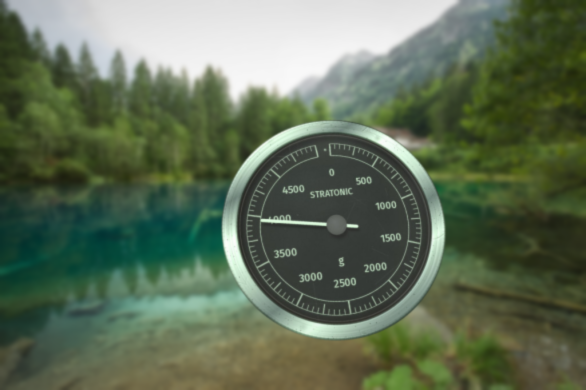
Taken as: 3950 g
